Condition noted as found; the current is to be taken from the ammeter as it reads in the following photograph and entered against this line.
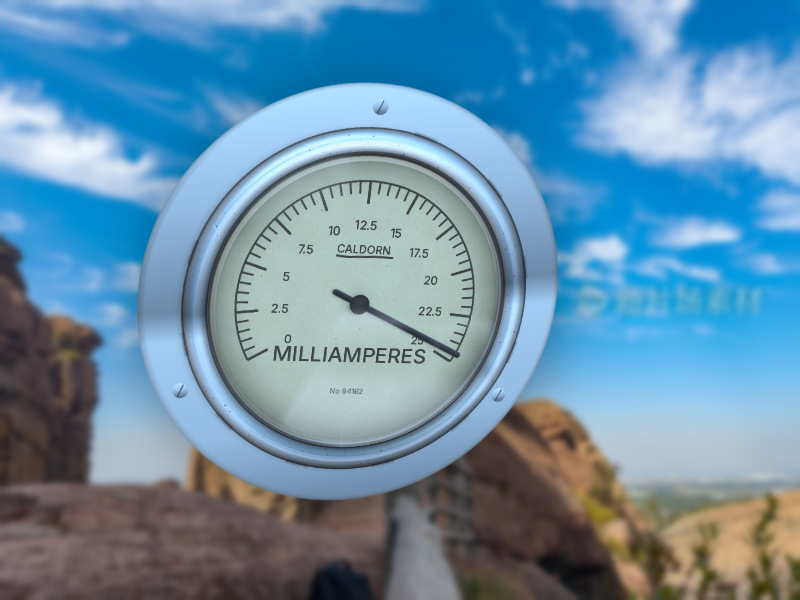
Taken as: 24.5 mA
